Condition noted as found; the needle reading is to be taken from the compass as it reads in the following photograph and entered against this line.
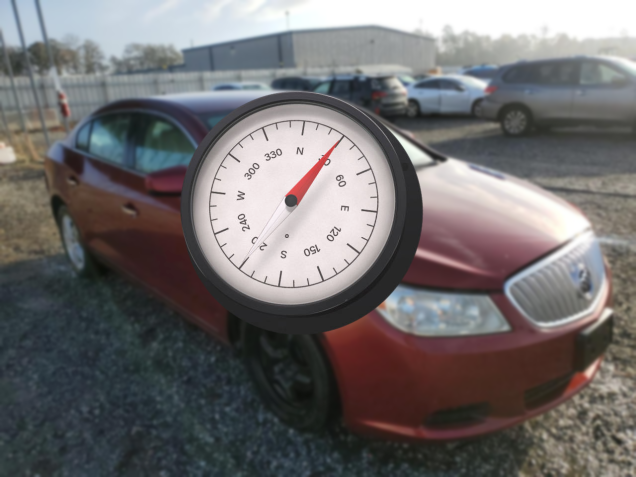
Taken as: 30 °
